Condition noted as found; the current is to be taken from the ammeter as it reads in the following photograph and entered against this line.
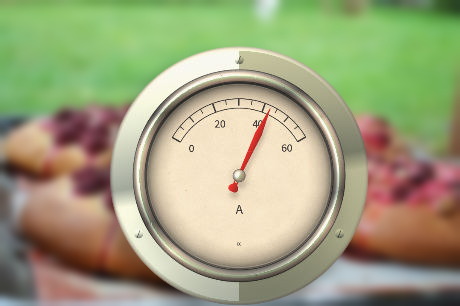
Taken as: 42.5 A
